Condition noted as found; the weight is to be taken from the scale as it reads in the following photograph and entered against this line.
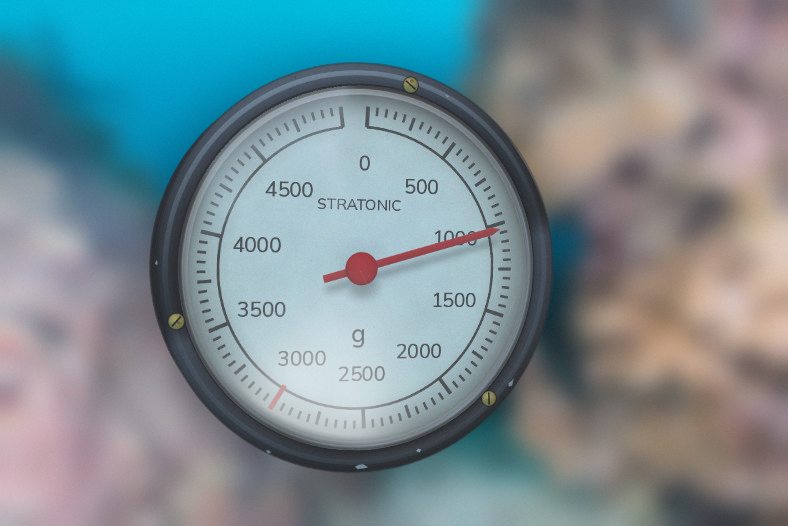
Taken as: 1025 g
